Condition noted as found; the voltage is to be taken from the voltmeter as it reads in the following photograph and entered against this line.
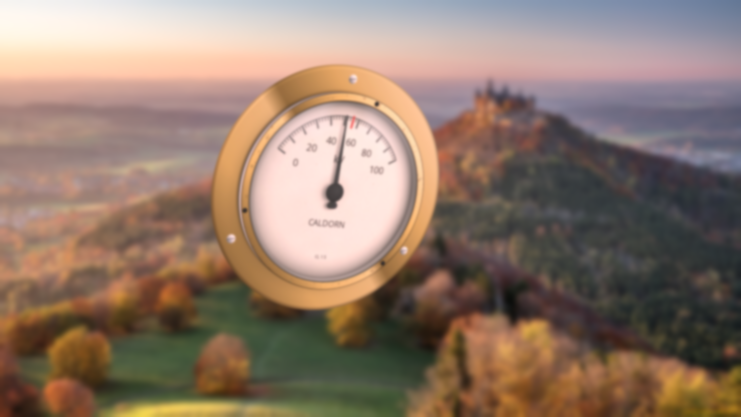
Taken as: 50 kV
